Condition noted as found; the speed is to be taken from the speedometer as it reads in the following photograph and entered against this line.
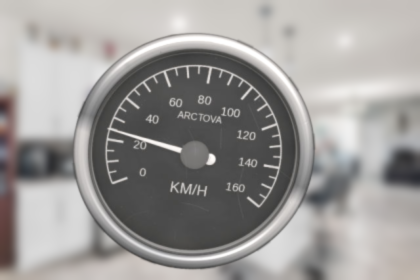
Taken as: 25 km/h
